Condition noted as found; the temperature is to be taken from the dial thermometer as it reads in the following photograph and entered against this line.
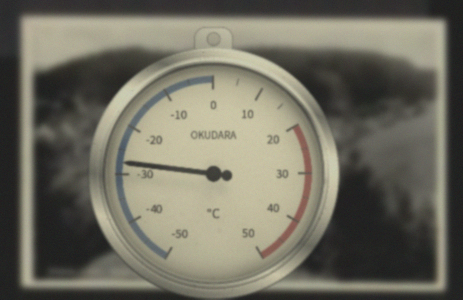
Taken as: -27.5 °C
